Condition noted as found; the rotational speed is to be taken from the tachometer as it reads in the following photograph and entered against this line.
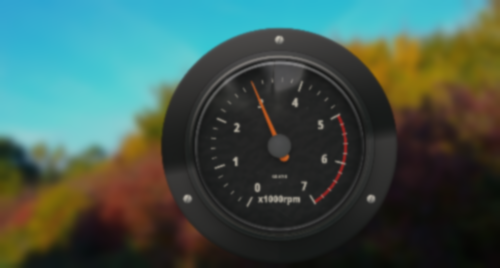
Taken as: 3000 rpm
